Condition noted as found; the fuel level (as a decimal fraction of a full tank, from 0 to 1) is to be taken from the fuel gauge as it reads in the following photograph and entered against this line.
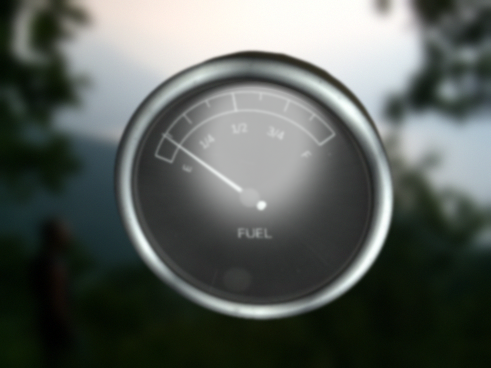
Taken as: 0.125
